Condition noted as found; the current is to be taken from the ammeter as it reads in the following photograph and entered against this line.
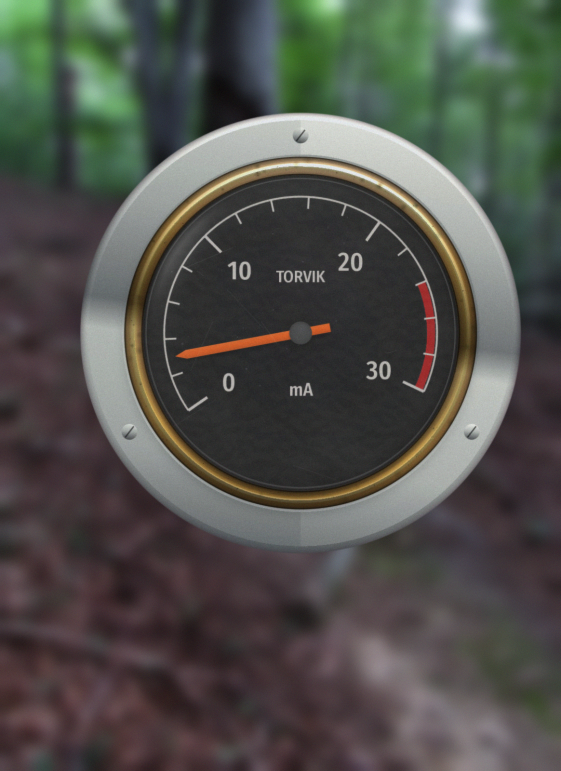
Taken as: 3 mA
